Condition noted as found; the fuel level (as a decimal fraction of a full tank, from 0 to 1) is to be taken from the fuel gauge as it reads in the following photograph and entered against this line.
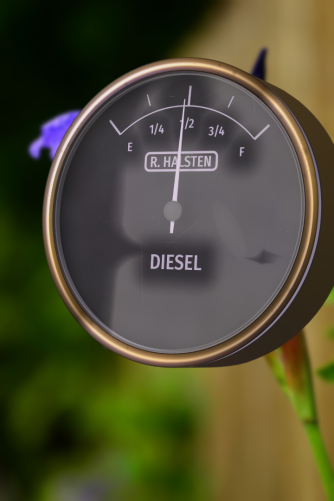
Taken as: 0.5
